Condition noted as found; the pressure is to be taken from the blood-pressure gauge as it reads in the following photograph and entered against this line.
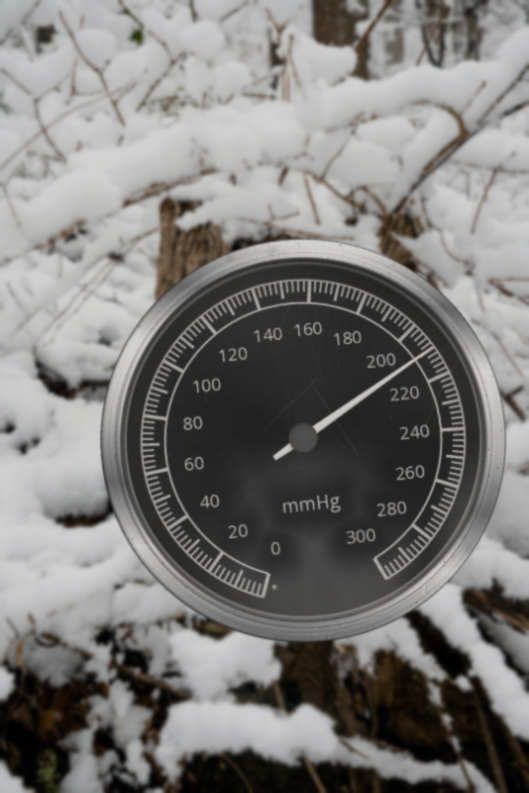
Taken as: 210 mmHg
